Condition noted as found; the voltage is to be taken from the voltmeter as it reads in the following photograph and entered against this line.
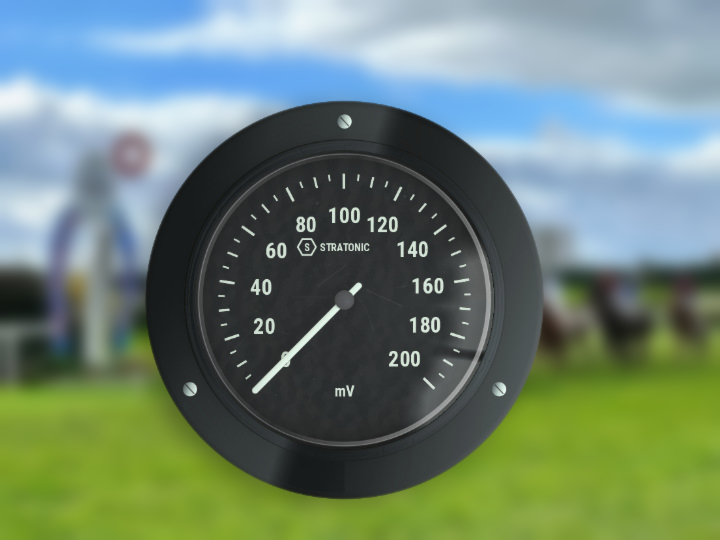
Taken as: 0 mV
